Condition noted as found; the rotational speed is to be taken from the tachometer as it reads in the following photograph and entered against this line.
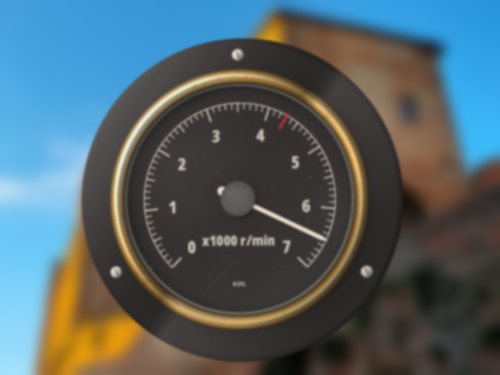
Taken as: 6500 rpm
